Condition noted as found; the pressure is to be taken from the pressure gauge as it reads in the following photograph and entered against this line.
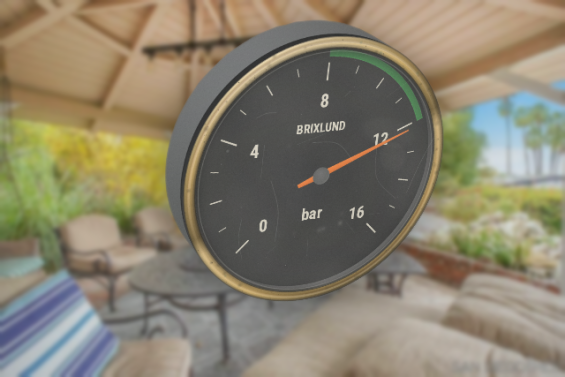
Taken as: 12 bar
